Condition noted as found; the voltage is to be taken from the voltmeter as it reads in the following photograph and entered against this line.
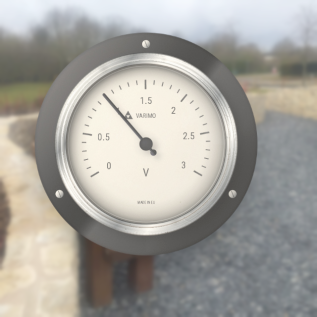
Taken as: 1 V
